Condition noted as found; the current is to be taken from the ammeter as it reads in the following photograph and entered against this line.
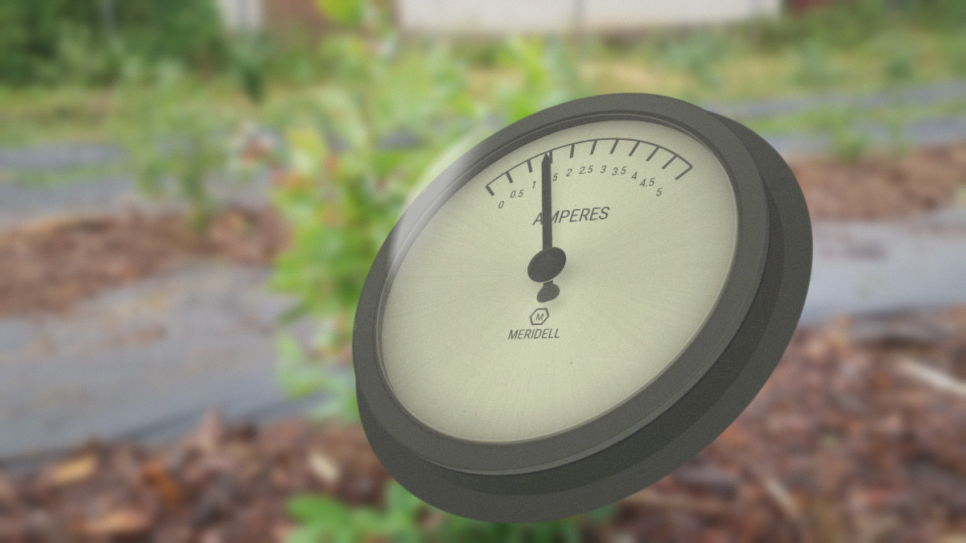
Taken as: 1.5 A
